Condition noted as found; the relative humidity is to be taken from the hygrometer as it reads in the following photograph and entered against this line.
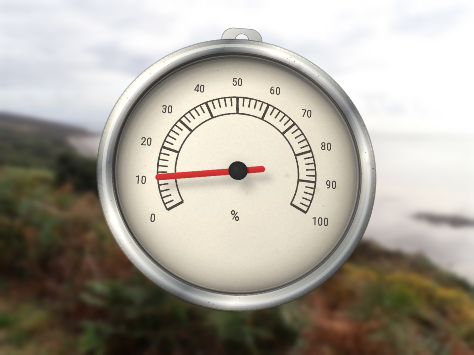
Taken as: 10 %
